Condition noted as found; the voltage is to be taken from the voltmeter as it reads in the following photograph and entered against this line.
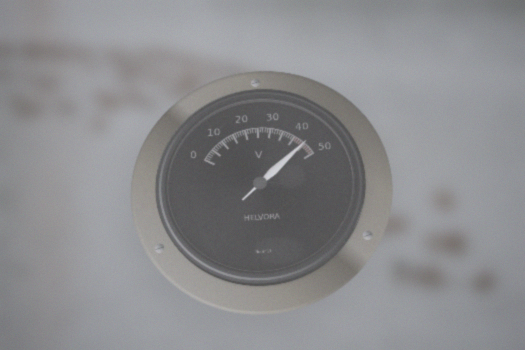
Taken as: 45 V
